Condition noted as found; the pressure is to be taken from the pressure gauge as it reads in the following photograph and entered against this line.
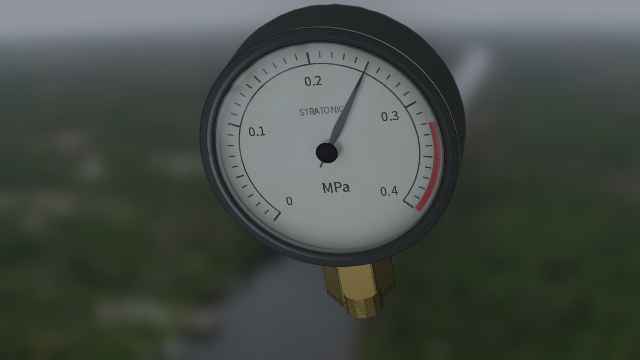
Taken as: 0.25 MPa
